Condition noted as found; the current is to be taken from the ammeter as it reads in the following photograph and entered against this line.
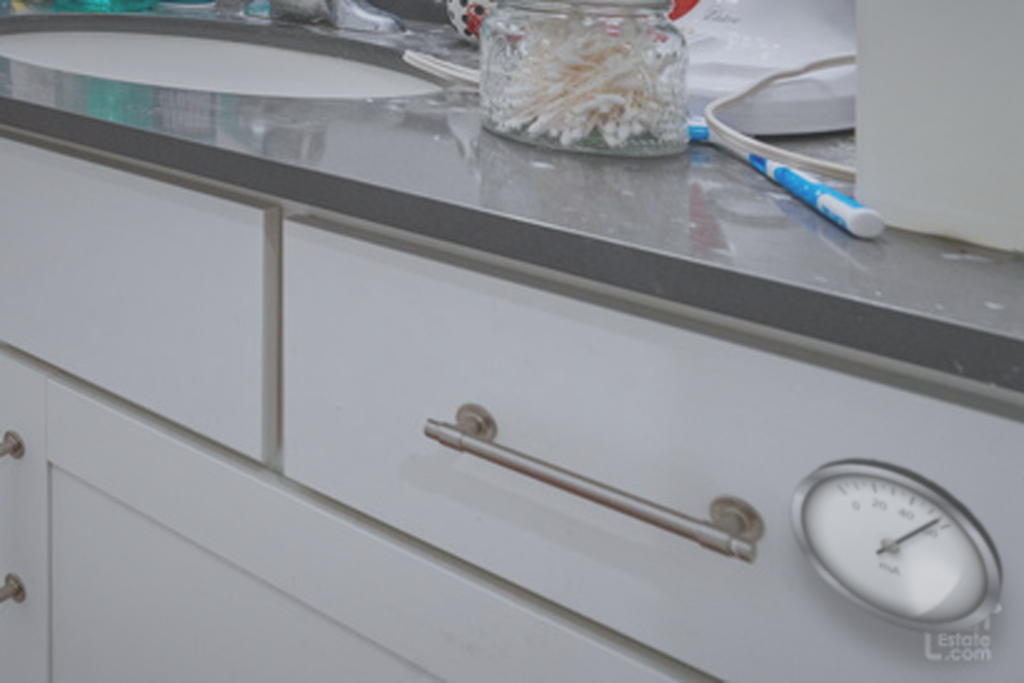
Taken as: 55 mA
